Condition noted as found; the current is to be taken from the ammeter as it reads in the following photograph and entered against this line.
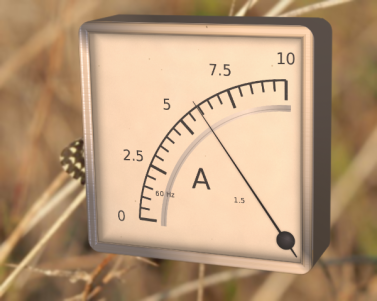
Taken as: 6 A
